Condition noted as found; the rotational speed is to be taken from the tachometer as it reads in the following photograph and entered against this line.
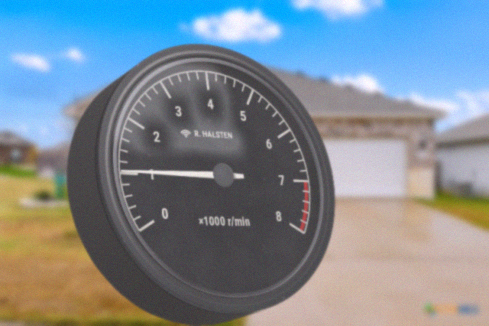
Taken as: 1000 rpm
